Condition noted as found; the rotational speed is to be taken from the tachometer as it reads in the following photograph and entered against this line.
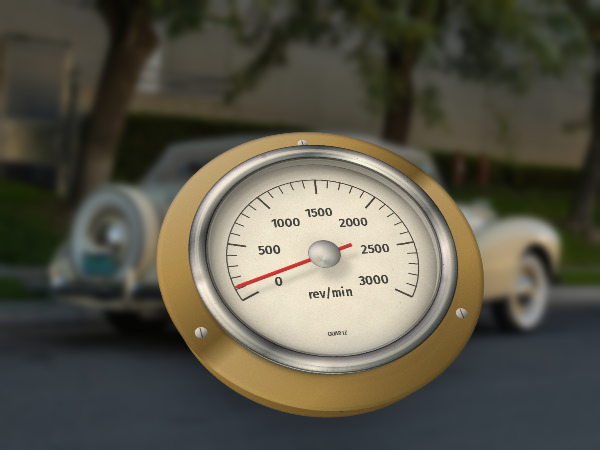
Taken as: 100 rpm
